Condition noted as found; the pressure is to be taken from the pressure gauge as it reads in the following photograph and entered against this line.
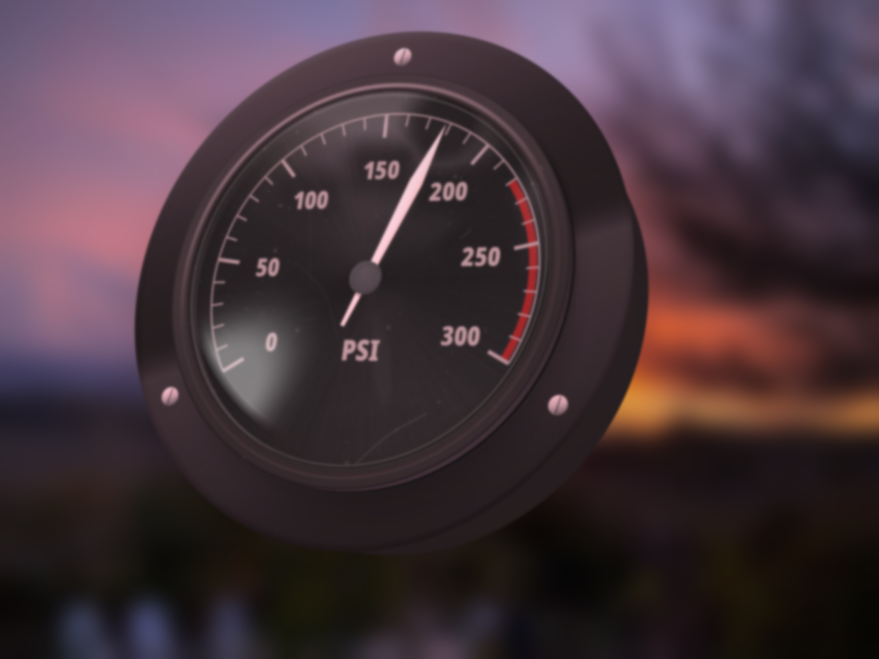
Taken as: 180 psi
